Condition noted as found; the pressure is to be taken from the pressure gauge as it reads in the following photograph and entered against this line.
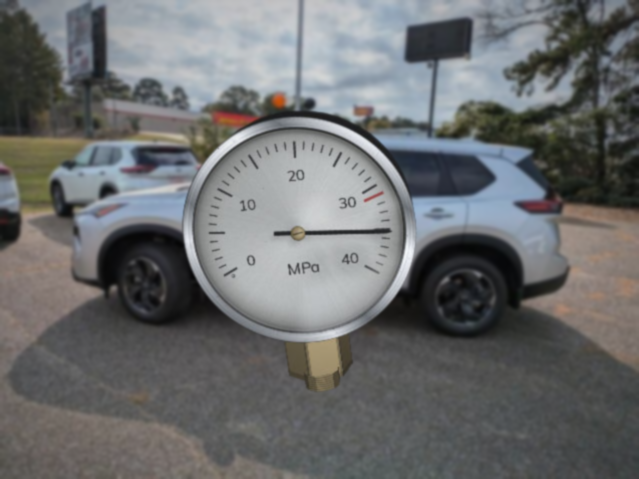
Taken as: 35 MPa
